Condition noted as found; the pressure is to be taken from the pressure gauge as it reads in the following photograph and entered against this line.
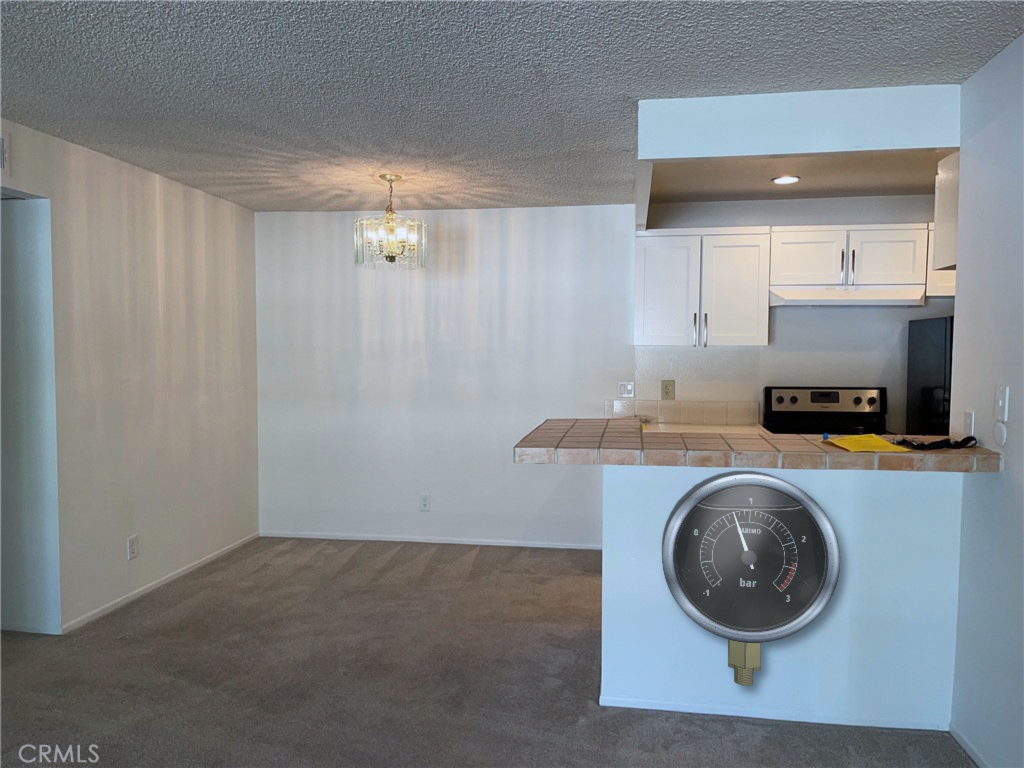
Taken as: 0.7 bar
